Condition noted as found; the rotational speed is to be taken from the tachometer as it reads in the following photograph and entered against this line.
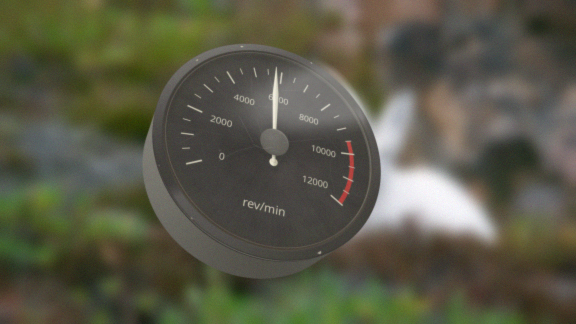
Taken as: 5750 rpm
